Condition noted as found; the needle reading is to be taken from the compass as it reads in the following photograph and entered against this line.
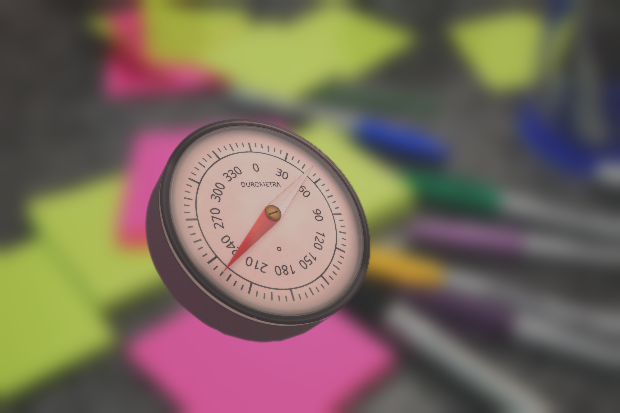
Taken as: 230 °
